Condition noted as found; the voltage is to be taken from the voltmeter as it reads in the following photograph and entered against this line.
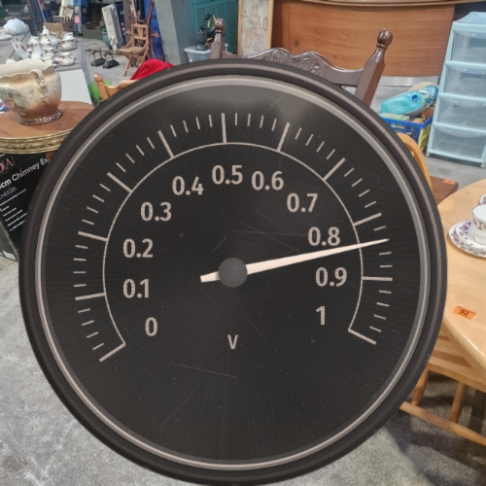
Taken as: 0.84 V
